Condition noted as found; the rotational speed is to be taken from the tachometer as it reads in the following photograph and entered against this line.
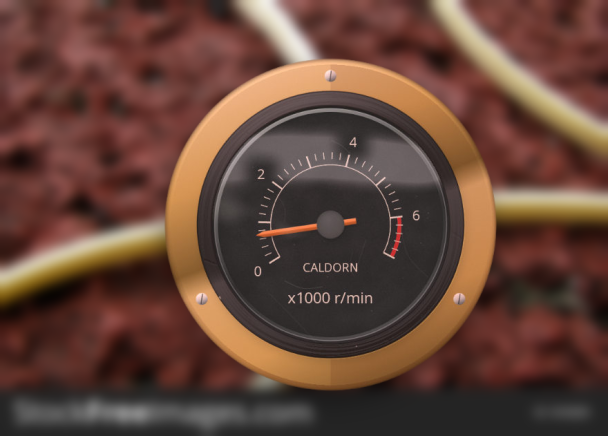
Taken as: 700 rpm
